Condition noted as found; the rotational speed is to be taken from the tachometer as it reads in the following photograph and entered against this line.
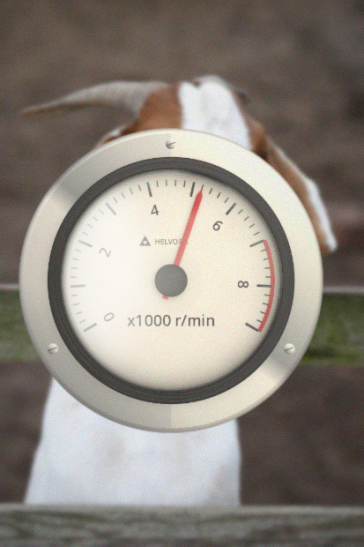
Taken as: 5200 rpm
